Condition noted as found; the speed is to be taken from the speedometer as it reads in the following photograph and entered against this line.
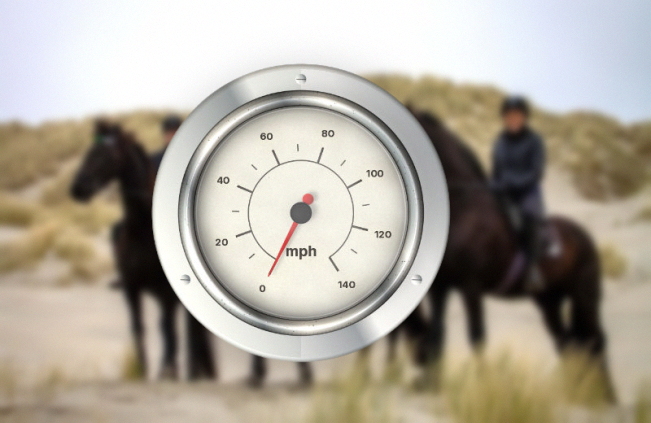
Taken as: 0 mph
